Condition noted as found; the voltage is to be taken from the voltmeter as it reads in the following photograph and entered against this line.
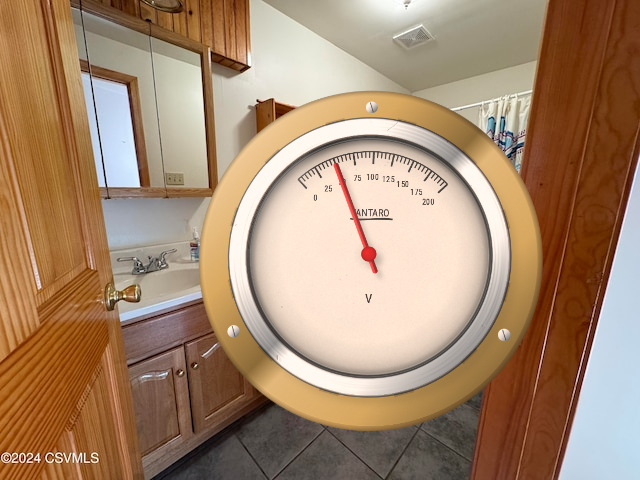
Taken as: 50 V
